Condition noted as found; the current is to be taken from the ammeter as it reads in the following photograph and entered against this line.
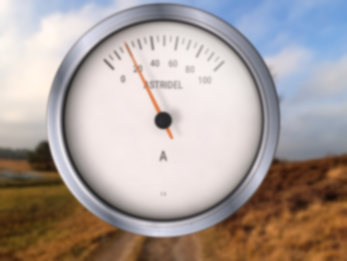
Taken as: 20 A
